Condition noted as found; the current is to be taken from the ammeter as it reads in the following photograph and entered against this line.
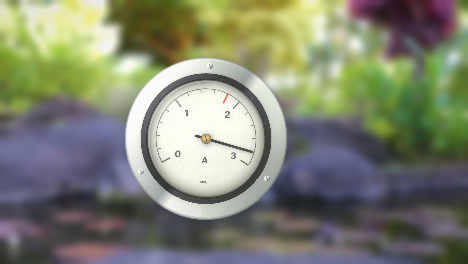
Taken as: 2.8 A
